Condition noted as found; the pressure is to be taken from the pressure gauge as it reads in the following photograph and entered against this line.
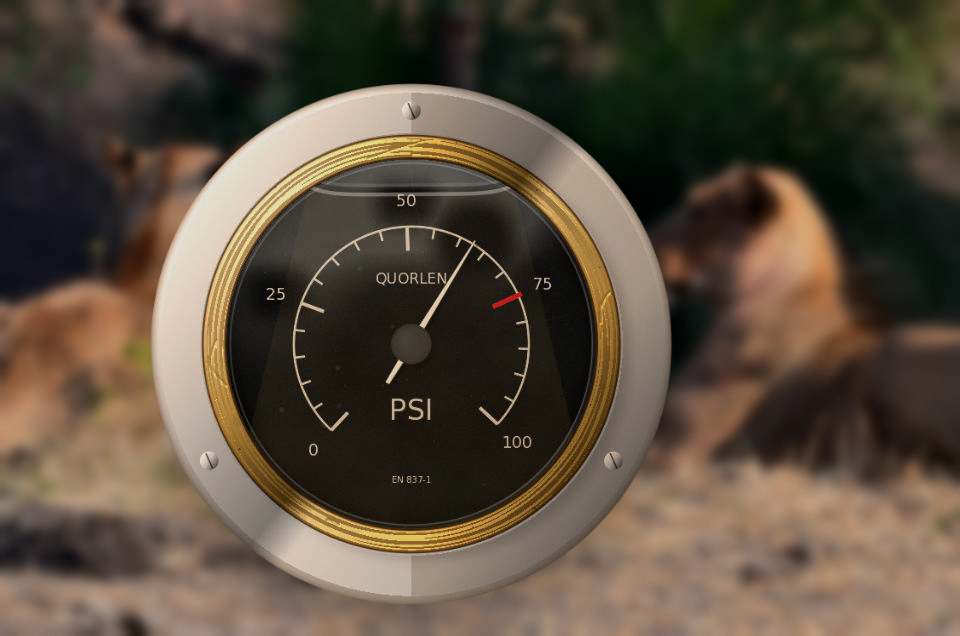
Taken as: 62.5 psi
